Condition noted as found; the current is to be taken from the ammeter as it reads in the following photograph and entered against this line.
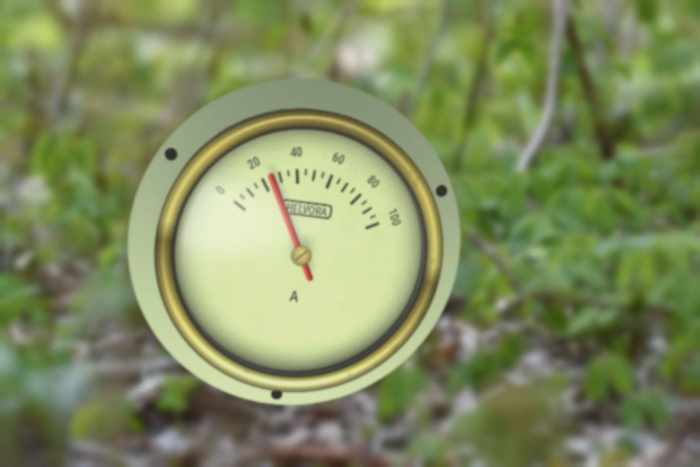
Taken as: 25 A
